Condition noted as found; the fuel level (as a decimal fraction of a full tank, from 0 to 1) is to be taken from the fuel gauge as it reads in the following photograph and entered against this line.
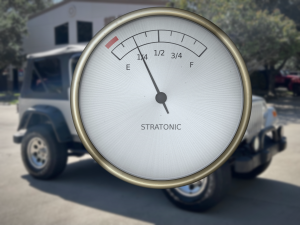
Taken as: 0.25
